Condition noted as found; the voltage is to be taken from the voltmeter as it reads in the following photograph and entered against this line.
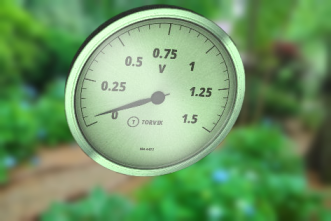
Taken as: 0.05 V
